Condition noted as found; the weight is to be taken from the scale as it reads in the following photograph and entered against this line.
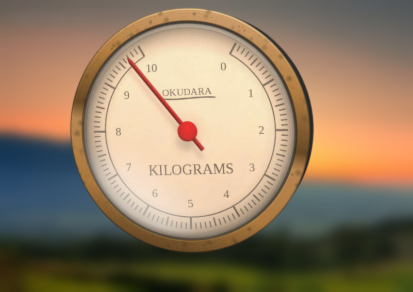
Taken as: 9.7 kg
